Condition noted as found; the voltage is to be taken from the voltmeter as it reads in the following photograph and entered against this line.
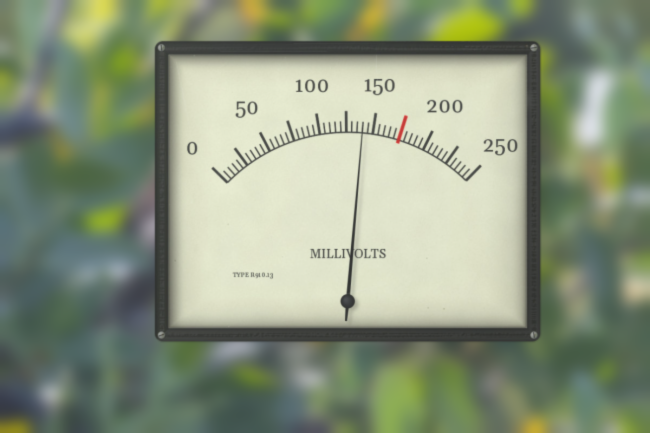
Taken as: 140 mV
